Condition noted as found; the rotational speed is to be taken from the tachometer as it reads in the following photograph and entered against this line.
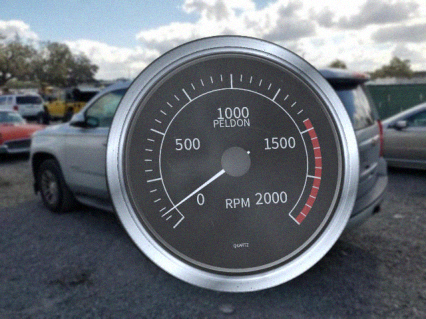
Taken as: 75 rpm
